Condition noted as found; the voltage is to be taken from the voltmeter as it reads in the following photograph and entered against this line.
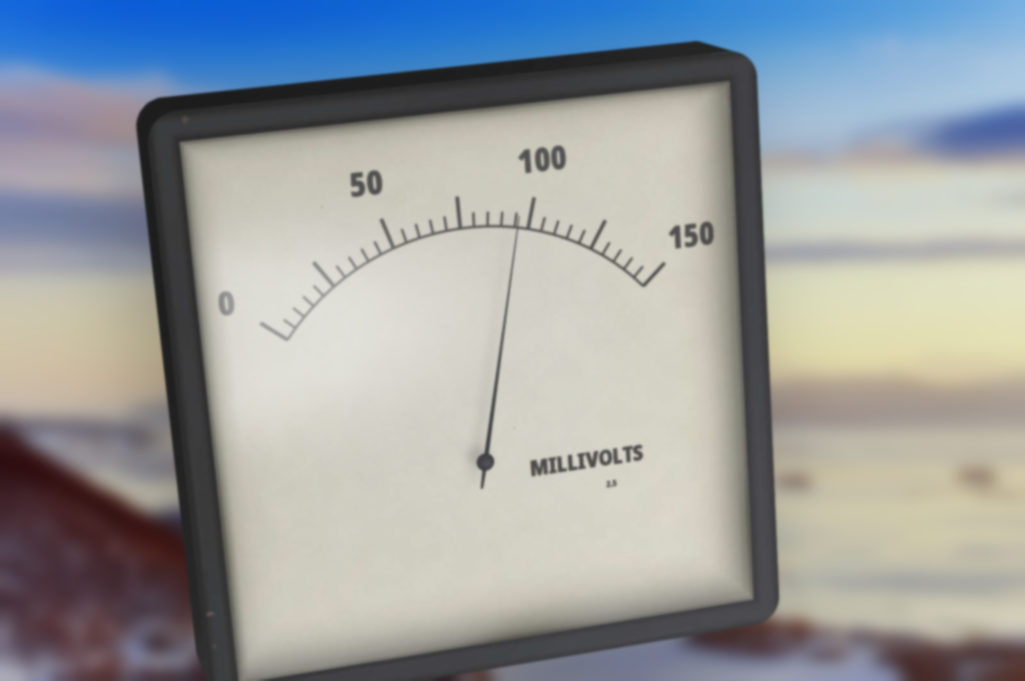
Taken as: 95 mV
